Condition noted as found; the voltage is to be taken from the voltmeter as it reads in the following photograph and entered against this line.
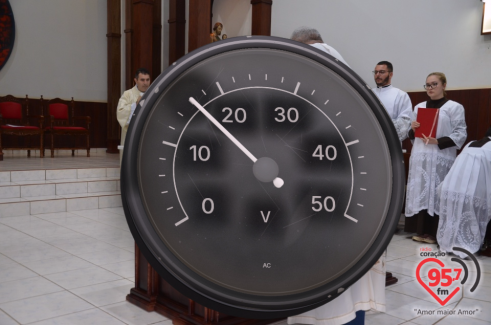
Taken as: 16 V
